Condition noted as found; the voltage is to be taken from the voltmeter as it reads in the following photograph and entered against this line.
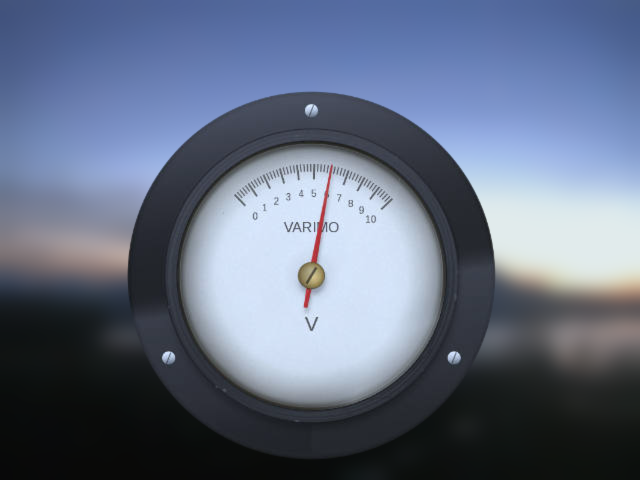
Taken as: 6 V
